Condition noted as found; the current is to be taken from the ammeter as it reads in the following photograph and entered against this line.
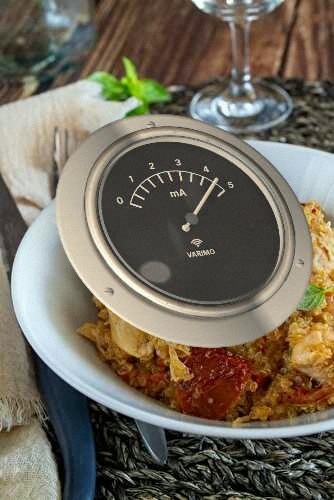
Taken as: 4.5 mA
